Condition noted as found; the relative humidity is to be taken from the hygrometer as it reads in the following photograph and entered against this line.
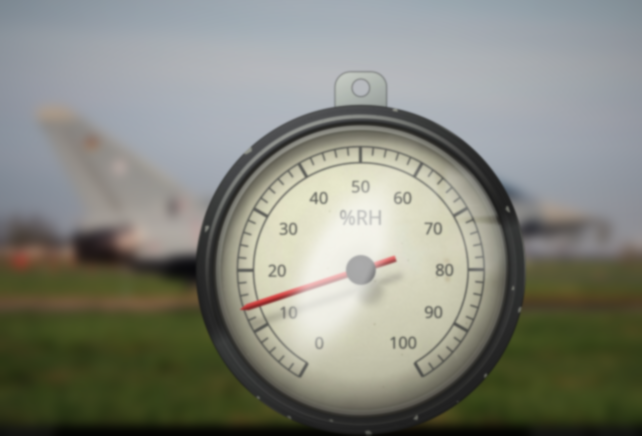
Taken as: 14 %
